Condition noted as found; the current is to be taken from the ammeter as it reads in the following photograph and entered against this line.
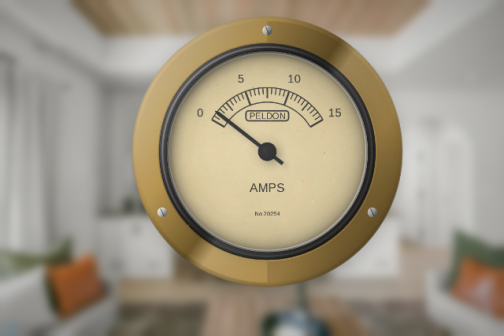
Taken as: 1 A
